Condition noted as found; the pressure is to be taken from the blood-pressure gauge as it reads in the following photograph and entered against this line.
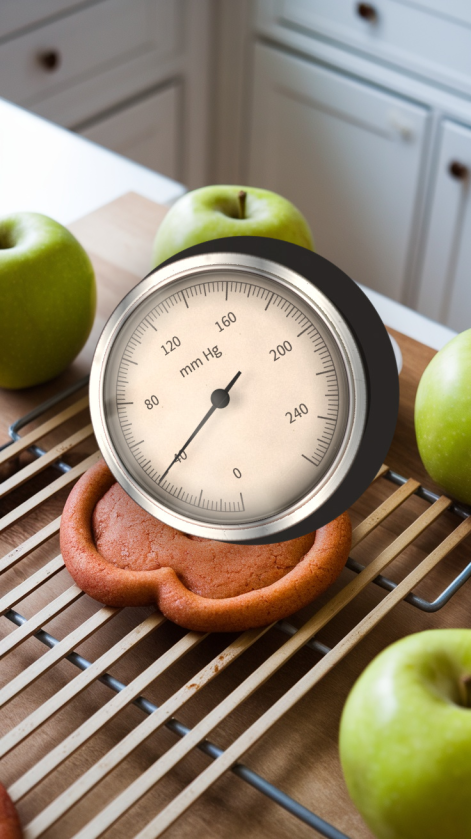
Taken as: 40 mmHg
